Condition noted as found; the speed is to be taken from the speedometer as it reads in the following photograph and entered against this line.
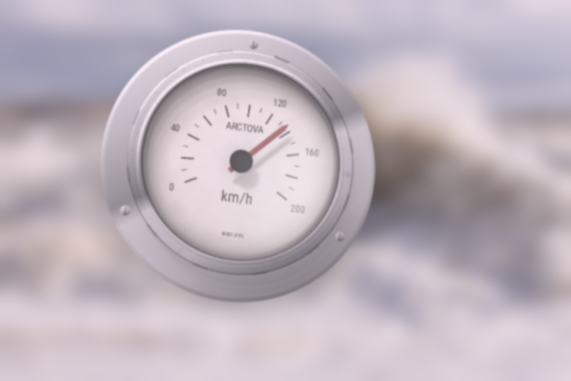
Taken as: 135 km/h
